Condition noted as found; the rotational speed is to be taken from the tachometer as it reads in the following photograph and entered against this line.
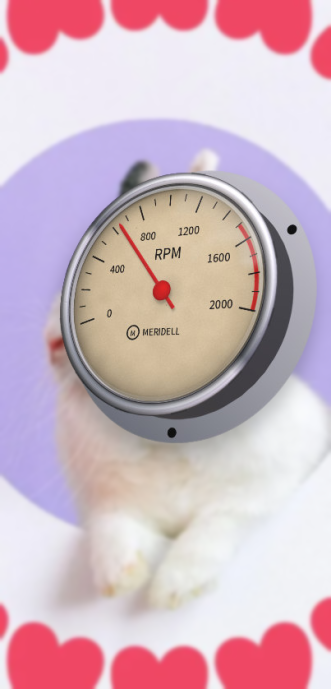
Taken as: 650 rpm
